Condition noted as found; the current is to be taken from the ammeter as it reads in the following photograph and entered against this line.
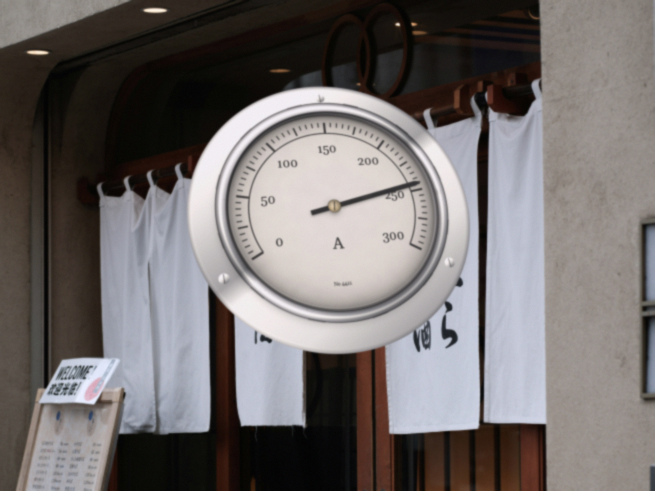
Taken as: 245 A
